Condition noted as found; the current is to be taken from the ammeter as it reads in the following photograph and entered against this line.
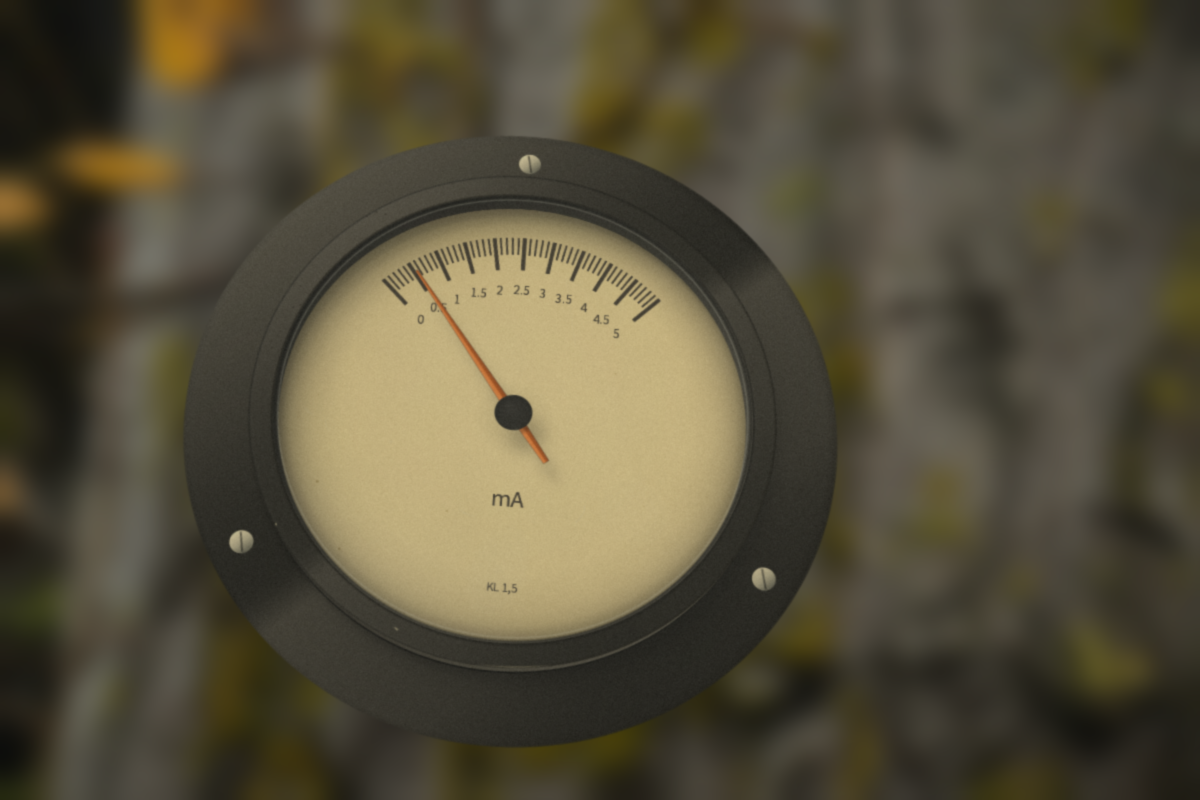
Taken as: 0.5 mA
